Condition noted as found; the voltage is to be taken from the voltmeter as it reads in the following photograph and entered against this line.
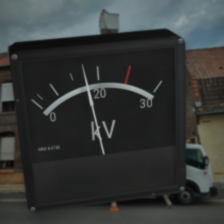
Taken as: 17.5 kV
